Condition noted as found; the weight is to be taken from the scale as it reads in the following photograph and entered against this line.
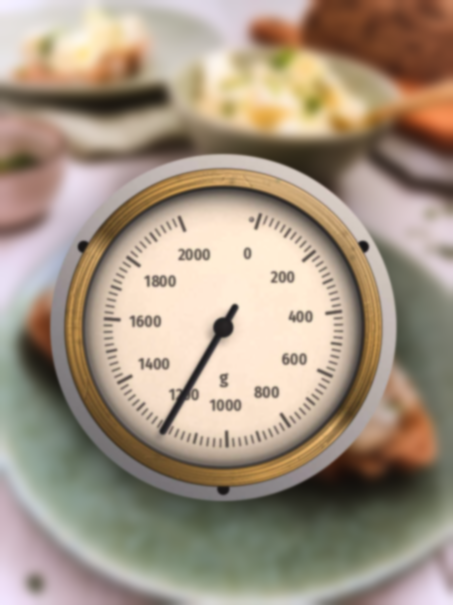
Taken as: 1200 g
